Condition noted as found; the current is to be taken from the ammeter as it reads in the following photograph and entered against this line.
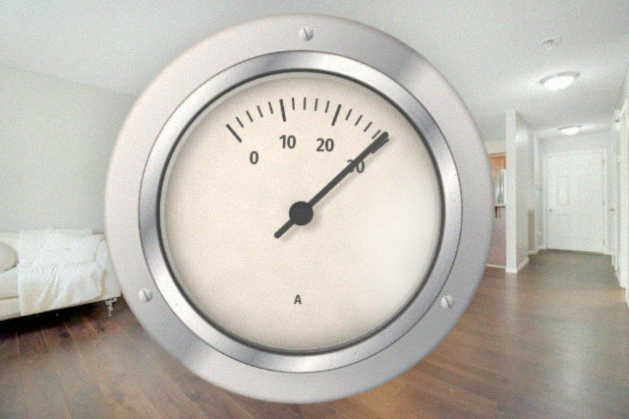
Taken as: 29 A
